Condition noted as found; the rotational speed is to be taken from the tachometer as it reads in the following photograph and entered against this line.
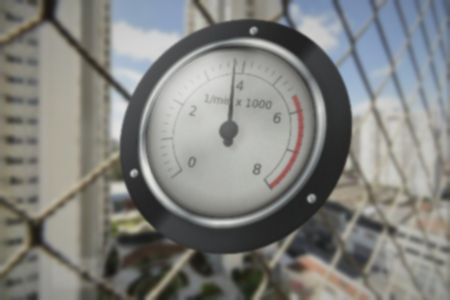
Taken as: 3800 rpm
